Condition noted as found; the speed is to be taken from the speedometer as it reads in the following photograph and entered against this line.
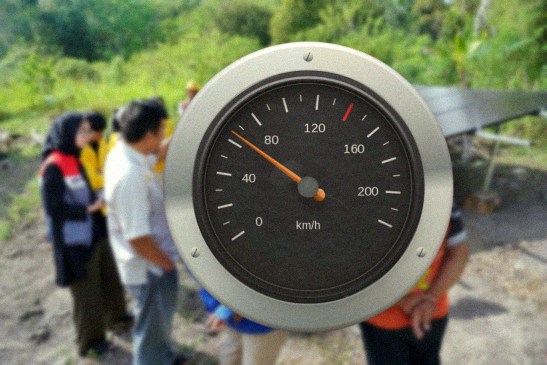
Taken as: 65 km/h
